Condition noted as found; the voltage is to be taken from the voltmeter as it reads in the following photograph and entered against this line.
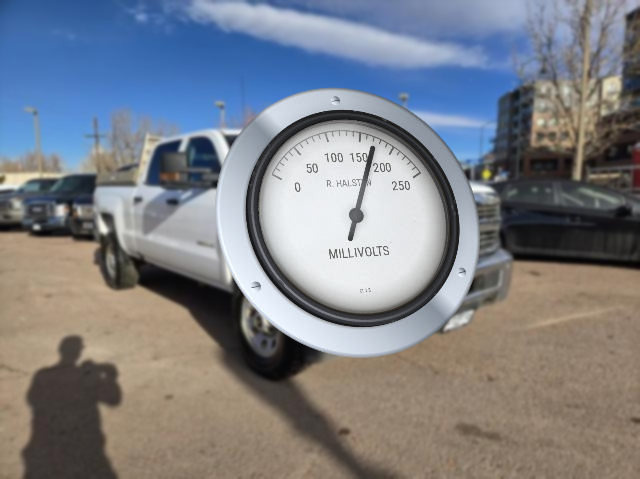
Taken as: 170 mV
